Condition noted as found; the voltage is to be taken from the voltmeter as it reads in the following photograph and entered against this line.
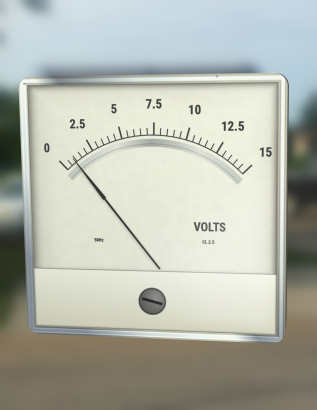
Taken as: 1 V
